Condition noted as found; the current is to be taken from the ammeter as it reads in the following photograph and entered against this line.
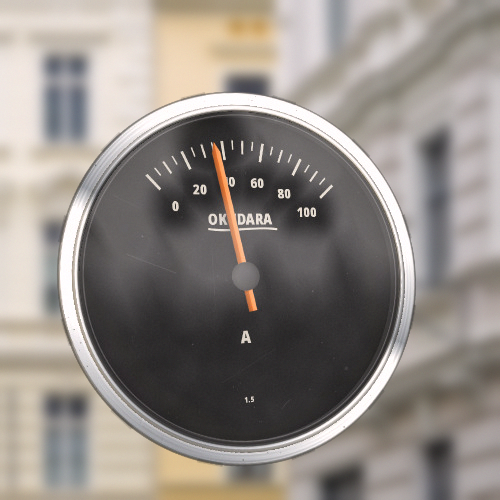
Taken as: 35 A
